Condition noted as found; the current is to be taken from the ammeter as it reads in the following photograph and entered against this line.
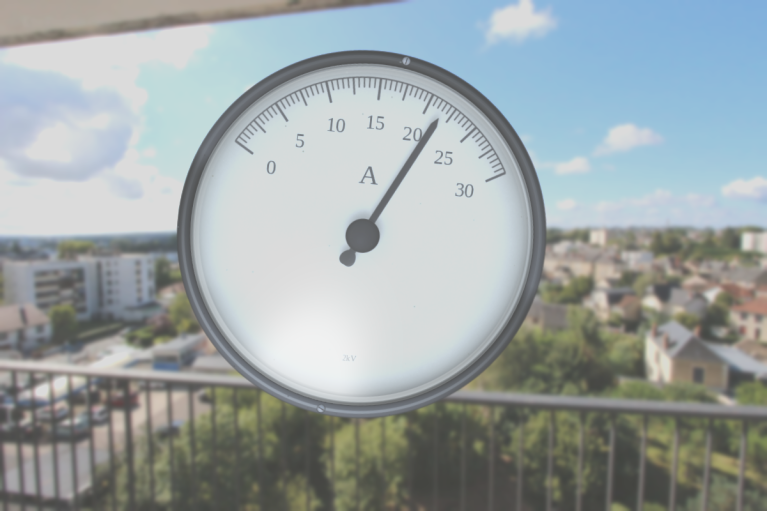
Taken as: 21.5 A
